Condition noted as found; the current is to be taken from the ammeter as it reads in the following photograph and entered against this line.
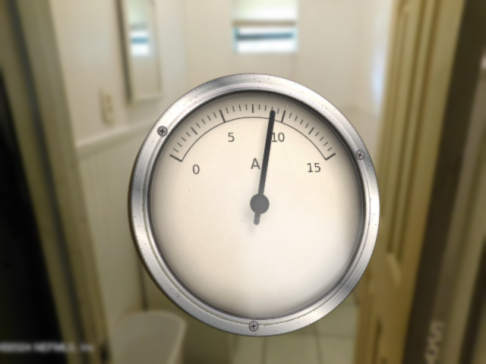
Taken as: 9 A
